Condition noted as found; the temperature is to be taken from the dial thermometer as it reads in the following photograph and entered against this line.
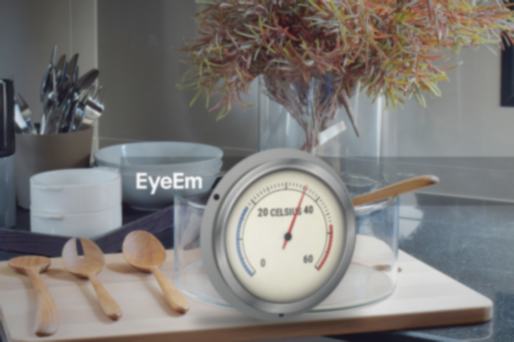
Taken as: 35 °C
